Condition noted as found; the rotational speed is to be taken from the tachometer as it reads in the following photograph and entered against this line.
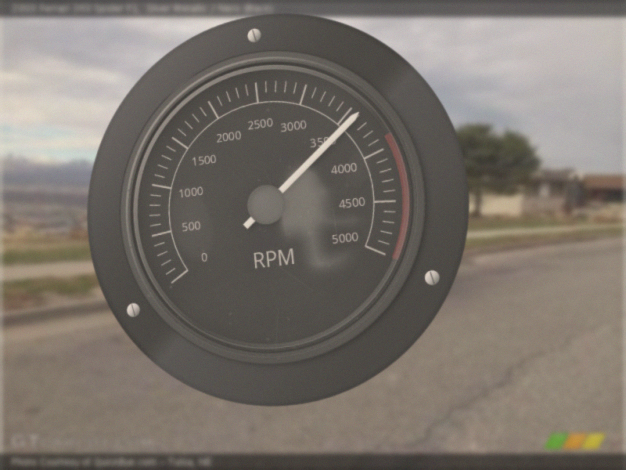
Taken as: 3600 rpm
